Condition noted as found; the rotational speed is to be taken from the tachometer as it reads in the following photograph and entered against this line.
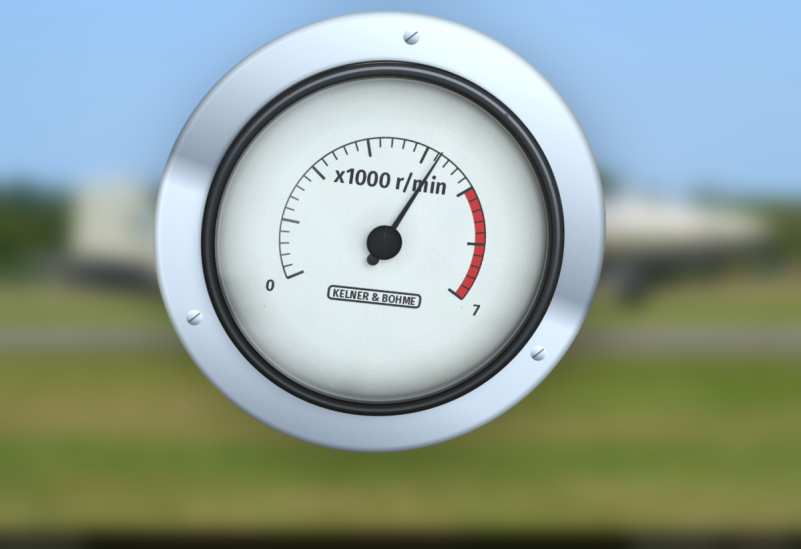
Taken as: 4200 rpm
